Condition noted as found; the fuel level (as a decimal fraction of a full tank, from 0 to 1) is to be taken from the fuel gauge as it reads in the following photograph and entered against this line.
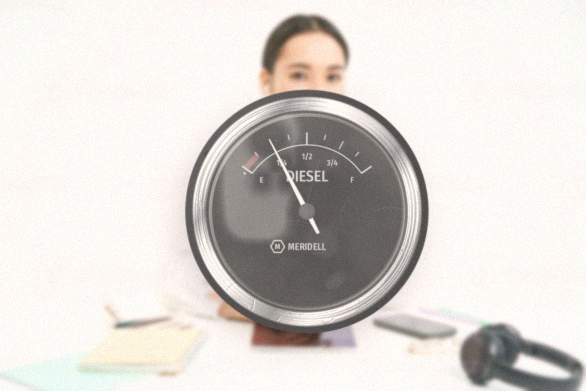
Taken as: 0.25
